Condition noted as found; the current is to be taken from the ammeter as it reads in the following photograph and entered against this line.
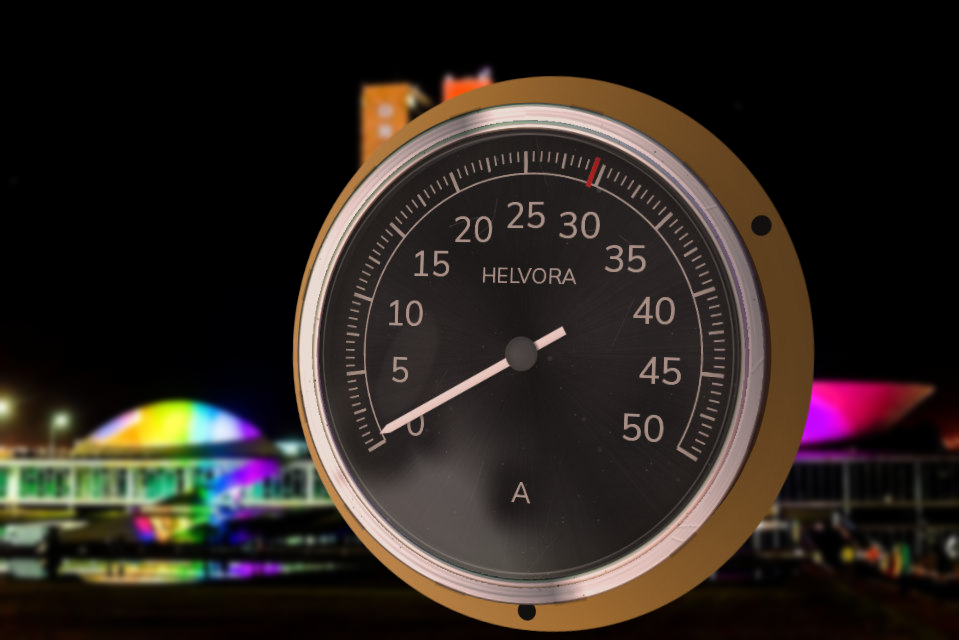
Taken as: 0.5 A
